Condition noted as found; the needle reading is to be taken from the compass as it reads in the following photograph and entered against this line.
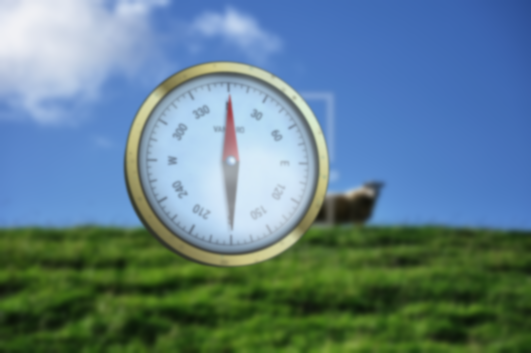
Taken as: 0 °
